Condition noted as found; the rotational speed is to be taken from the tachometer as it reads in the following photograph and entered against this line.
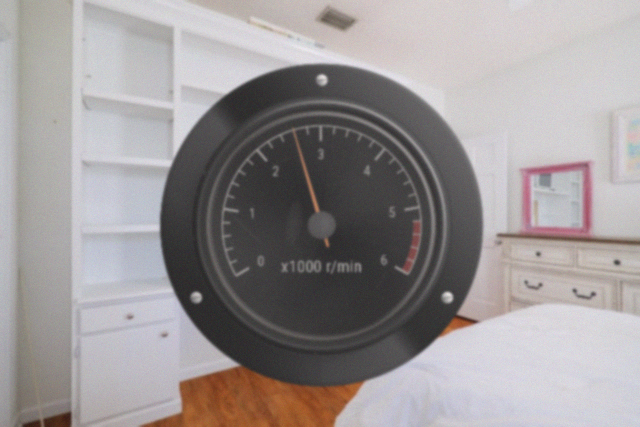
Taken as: 2600 rpm
